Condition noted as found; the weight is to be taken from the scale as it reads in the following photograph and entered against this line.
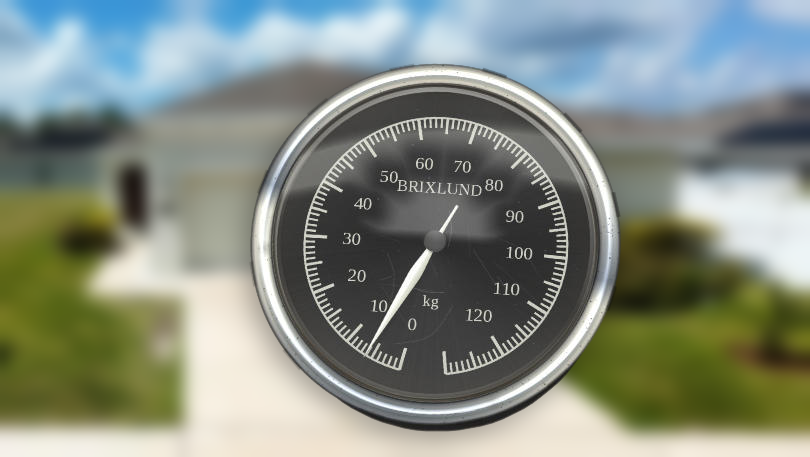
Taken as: 6 kg
